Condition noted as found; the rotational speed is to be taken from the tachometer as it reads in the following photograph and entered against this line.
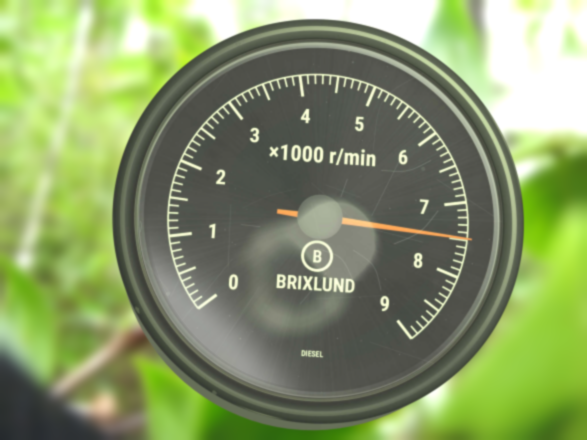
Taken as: 7500 rpm
